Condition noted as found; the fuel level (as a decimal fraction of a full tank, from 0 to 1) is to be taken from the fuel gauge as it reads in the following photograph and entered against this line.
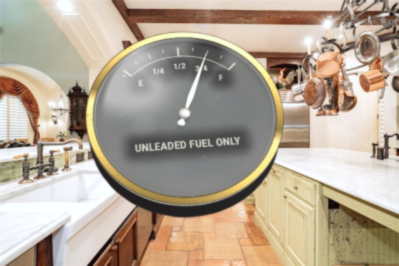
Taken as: 0.75
